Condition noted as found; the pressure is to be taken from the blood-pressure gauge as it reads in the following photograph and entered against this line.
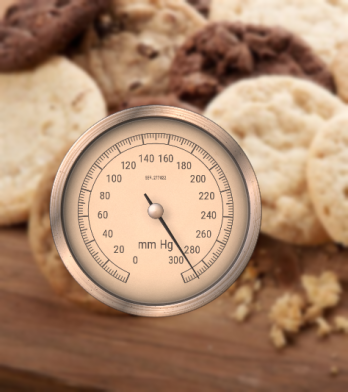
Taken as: 290 mmHg
